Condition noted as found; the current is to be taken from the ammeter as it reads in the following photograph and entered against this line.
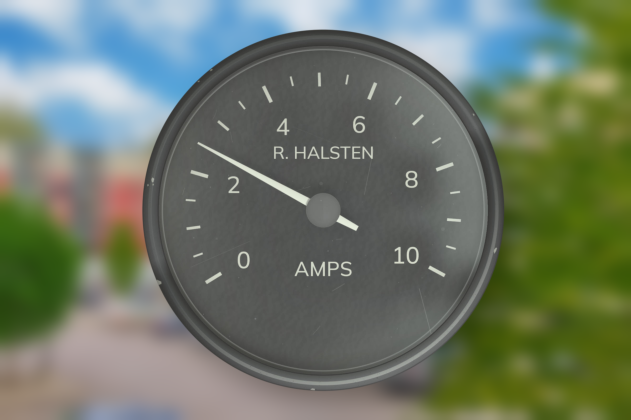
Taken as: 2.5 A
